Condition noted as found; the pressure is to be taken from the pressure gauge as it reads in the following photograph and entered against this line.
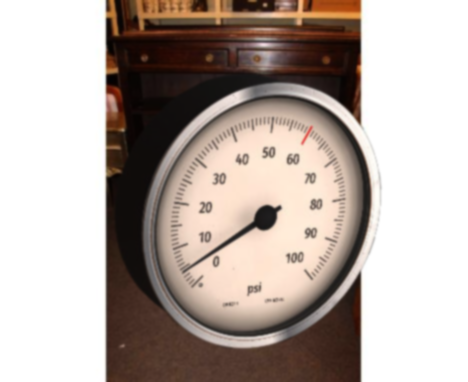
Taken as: 5 psi
